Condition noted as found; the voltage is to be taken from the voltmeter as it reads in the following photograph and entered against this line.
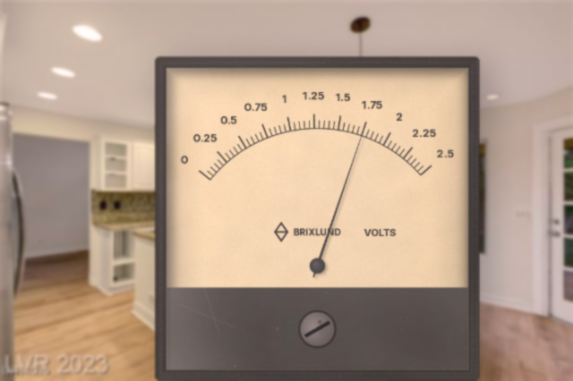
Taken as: 1.75 V
